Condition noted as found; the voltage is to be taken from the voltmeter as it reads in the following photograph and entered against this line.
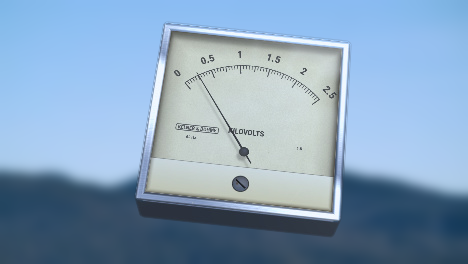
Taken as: 0.25 kV
